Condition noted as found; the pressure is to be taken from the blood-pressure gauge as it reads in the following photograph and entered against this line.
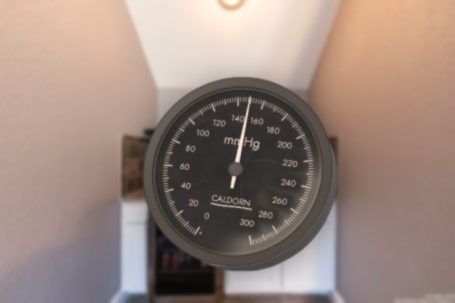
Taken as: 150 mmHg
